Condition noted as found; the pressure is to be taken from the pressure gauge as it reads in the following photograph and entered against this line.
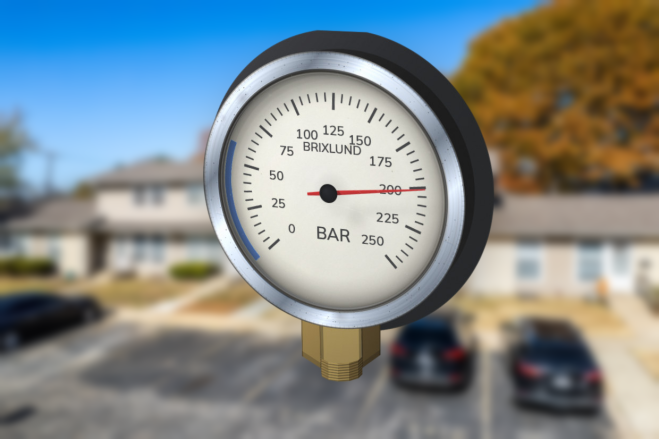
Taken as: 200 bar
